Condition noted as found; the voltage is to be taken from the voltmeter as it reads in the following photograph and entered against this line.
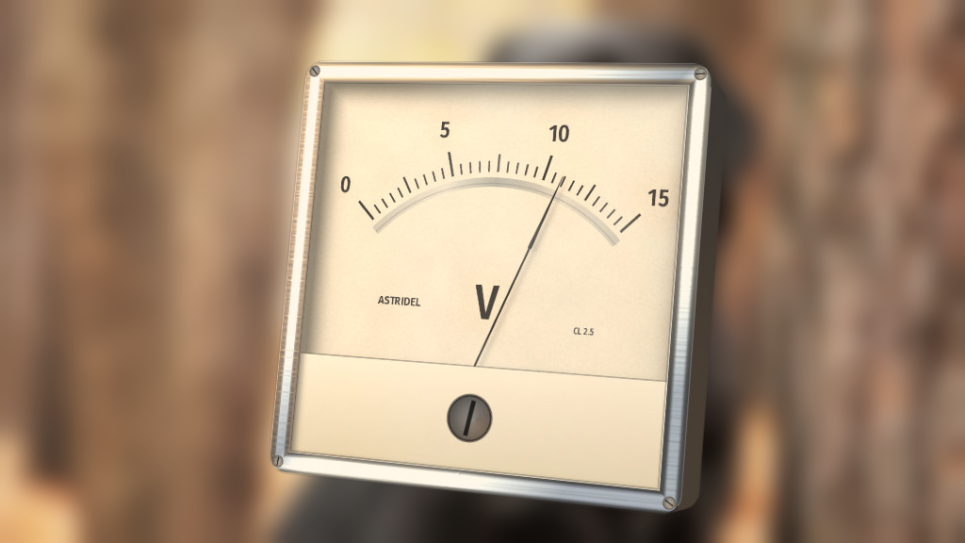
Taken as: 11 V
